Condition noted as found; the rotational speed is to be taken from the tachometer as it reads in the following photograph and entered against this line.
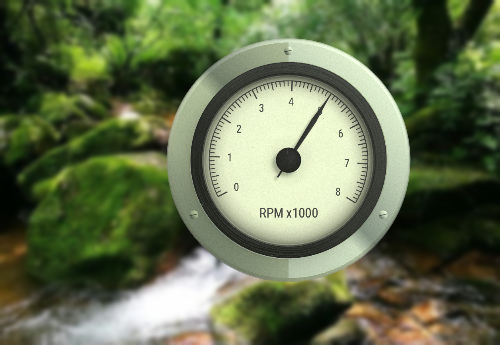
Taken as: 5000 rpm
